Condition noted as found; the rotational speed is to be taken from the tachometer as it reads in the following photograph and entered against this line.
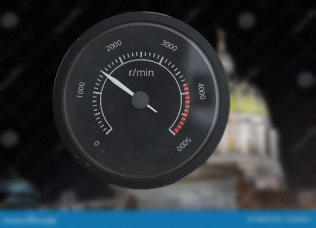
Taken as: 1500 rpm
